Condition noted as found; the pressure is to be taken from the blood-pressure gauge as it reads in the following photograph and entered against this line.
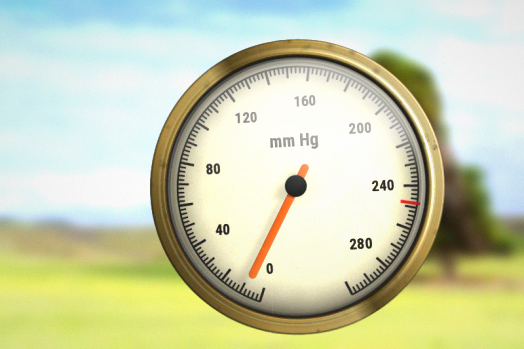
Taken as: 8 mmHg
